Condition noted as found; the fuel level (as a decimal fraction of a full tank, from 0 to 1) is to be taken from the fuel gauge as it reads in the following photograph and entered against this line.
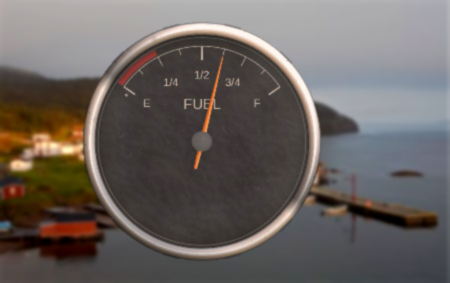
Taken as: 0.625
